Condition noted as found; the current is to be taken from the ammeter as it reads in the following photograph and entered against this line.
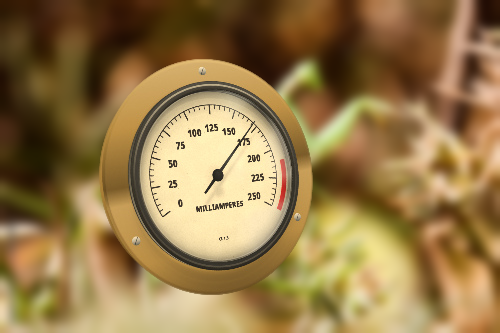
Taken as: 170 mA
